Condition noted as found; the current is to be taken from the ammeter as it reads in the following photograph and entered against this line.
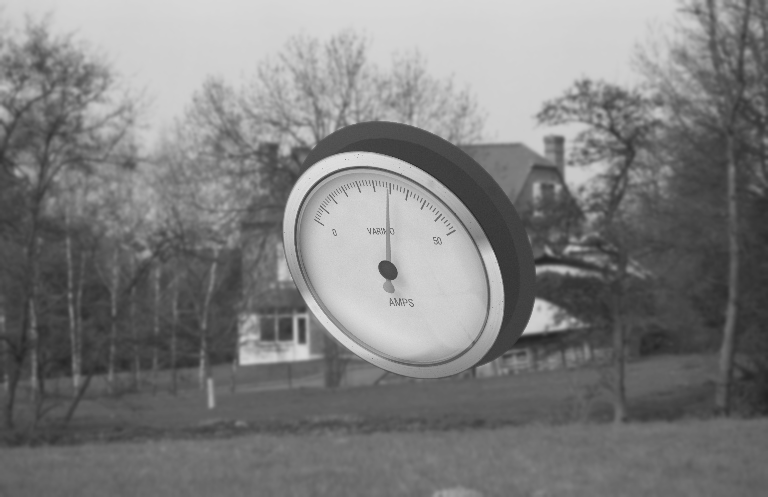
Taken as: 30 A
